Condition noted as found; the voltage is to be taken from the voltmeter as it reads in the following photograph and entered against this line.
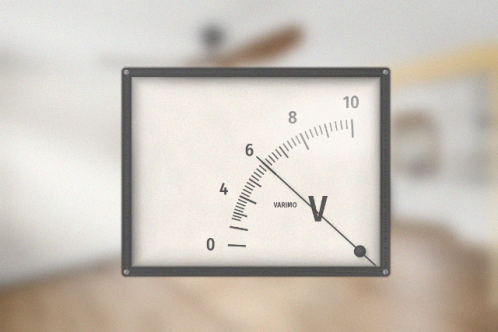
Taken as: 6 V
